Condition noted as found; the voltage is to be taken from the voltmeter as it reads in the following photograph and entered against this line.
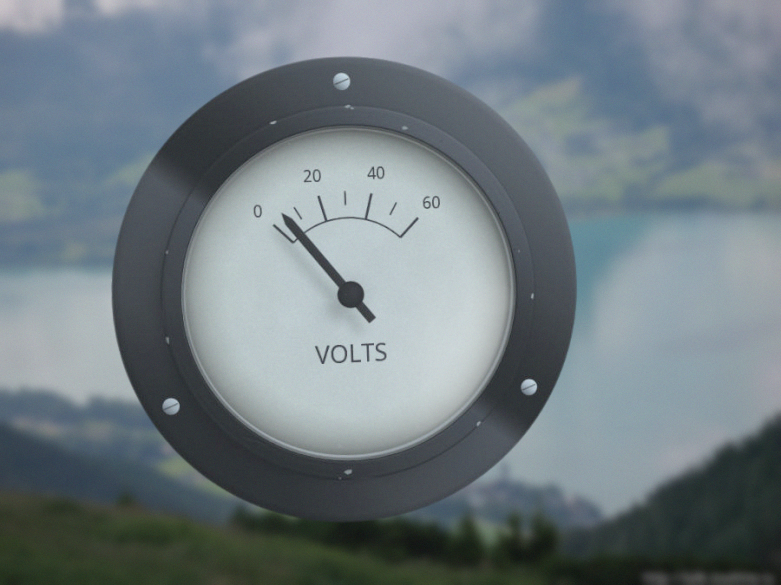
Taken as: 5 V
